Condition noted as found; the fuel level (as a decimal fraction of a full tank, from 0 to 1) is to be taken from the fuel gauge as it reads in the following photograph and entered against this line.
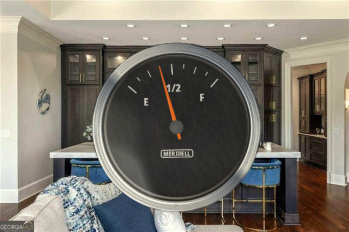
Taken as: 0.375
